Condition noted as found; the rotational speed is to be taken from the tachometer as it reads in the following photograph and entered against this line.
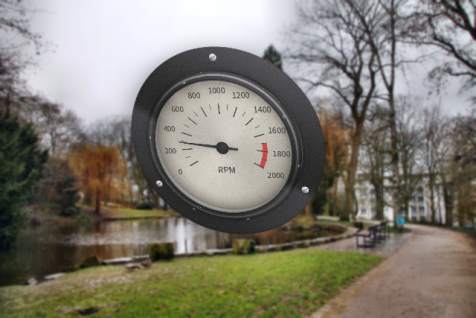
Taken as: 300 rpm
